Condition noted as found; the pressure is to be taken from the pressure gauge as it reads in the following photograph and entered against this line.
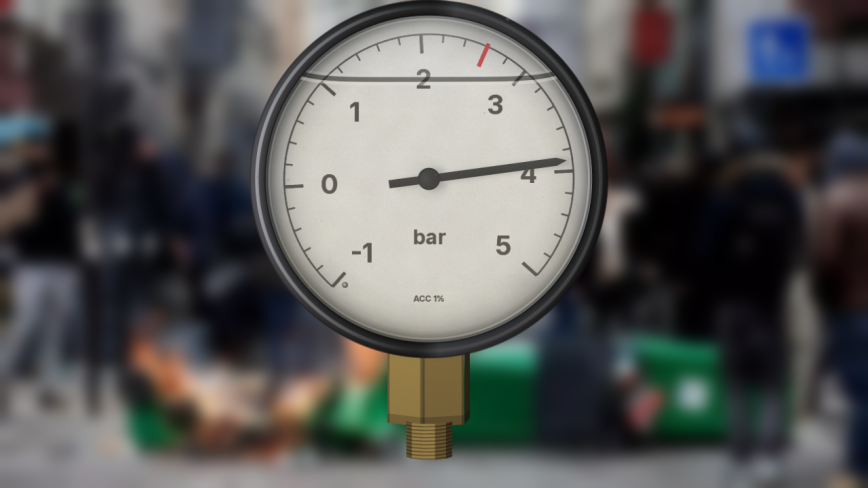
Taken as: 3.9 bar
